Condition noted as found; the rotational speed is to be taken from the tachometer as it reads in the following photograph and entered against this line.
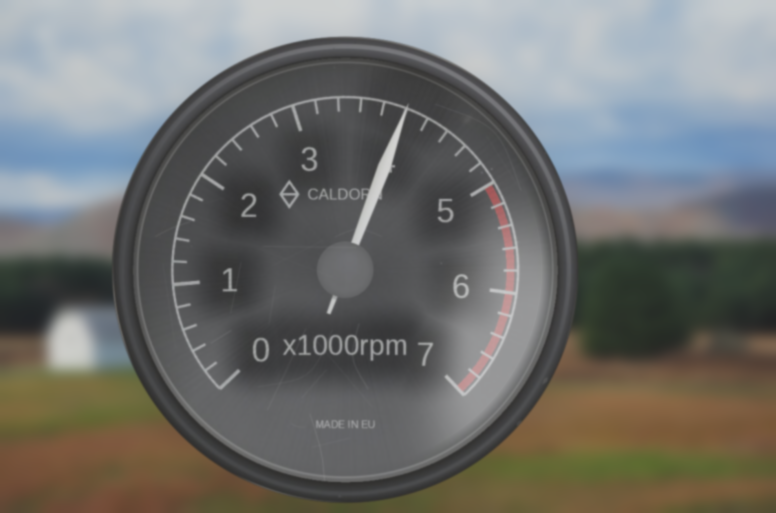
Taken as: 4000 rpm
